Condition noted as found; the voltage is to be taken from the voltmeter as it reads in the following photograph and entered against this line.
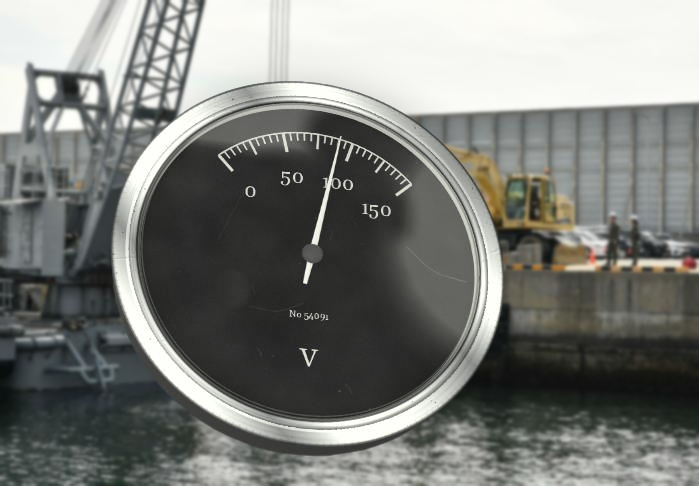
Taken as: 90 V
